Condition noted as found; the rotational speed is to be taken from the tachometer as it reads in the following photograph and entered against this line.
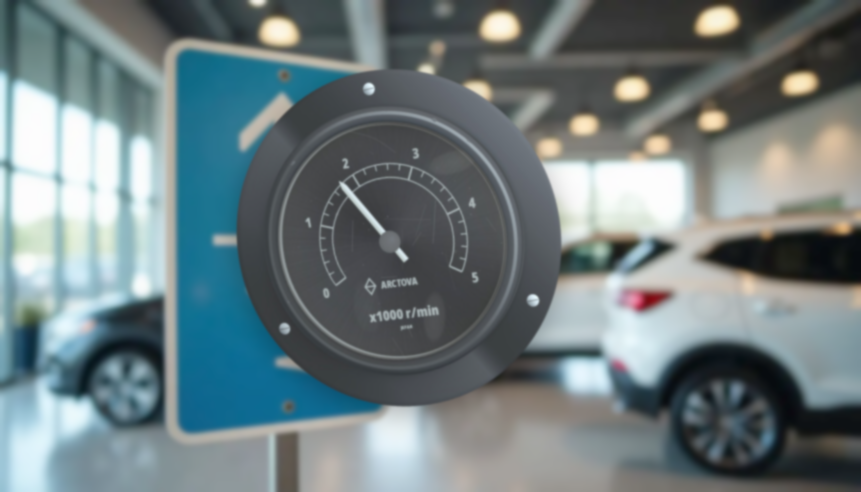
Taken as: 1800 rpm
